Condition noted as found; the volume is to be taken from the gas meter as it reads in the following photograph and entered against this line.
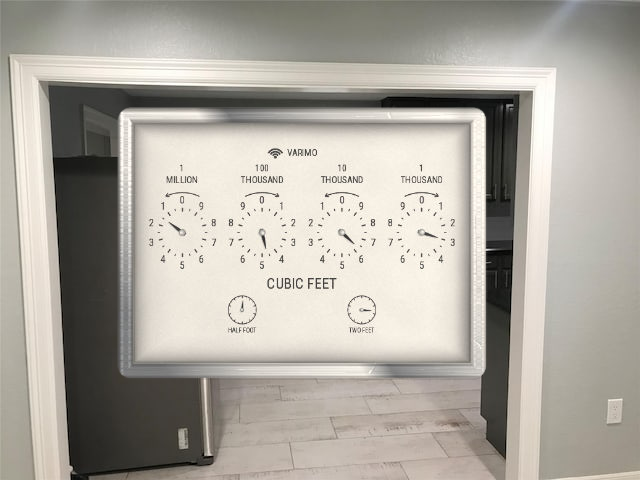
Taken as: 146300 ft³
